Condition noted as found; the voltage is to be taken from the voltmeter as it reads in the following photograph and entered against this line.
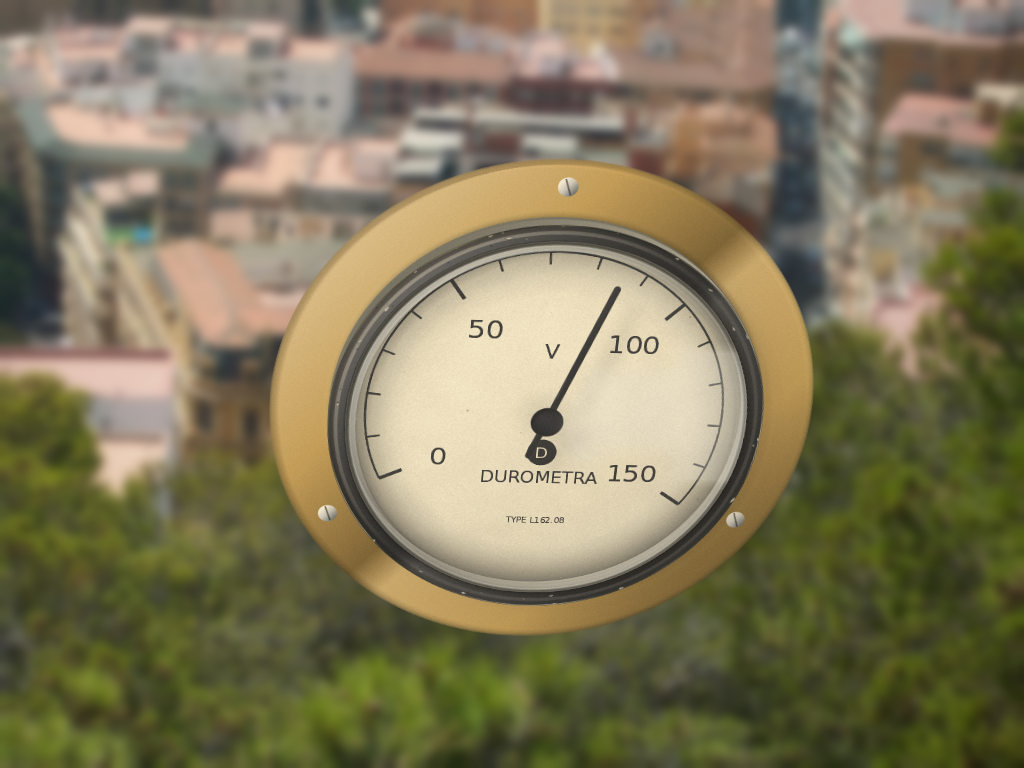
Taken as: 85 V
